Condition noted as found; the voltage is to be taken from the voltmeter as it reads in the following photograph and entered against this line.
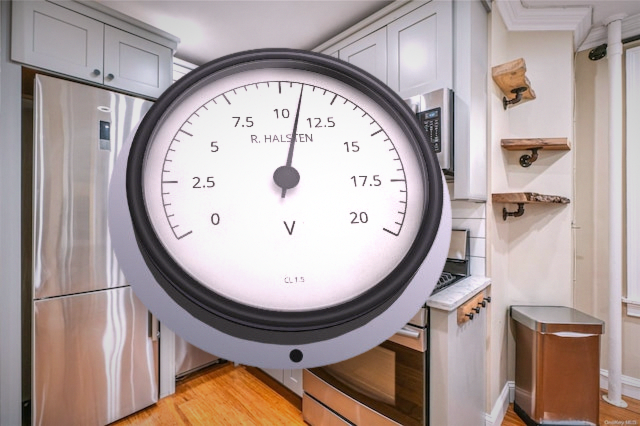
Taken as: 11 V
